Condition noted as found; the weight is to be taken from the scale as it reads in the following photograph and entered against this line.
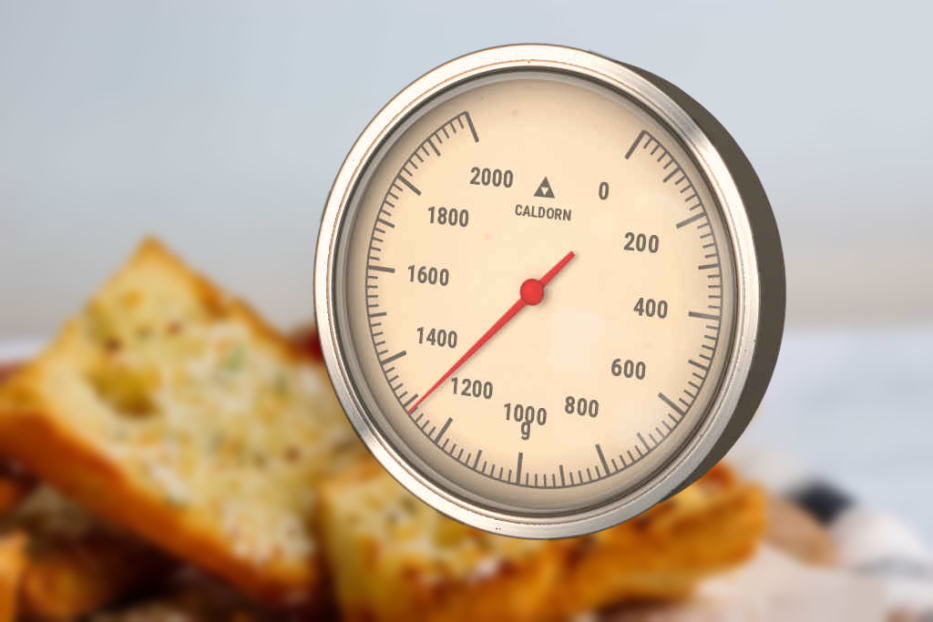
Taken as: 1280 g
